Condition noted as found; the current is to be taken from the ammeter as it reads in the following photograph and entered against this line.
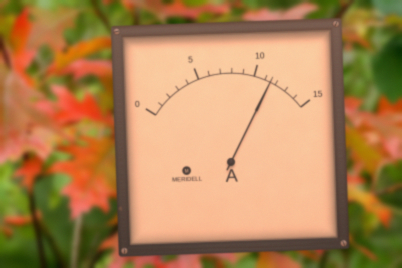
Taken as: 11.5 A
